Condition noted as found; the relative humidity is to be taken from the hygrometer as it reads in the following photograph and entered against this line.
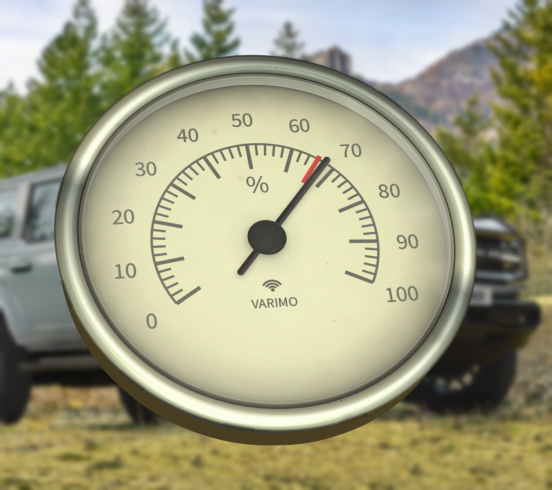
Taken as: 68 %
